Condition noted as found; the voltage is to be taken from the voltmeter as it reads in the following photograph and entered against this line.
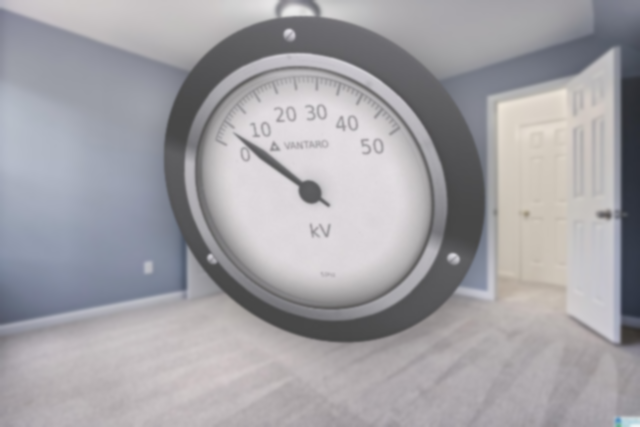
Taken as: 5 kV
